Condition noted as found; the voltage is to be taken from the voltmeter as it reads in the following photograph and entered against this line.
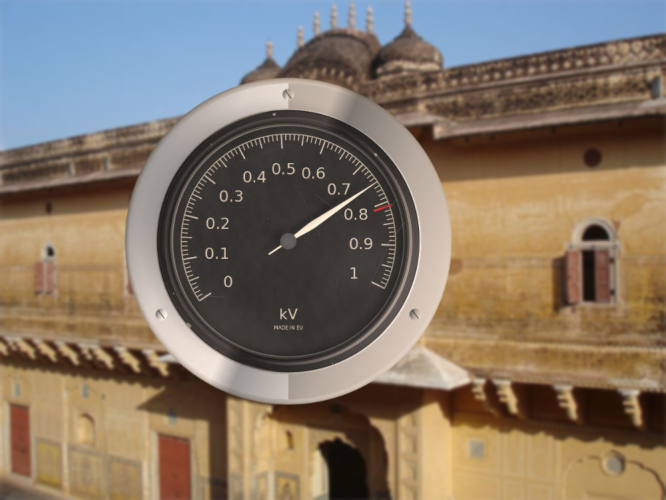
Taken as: 0.75 kV
